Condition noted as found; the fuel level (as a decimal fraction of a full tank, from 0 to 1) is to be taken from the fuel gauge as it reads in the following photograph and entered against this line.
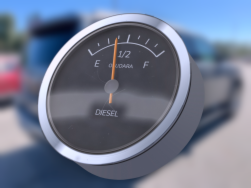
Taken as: 0.375
